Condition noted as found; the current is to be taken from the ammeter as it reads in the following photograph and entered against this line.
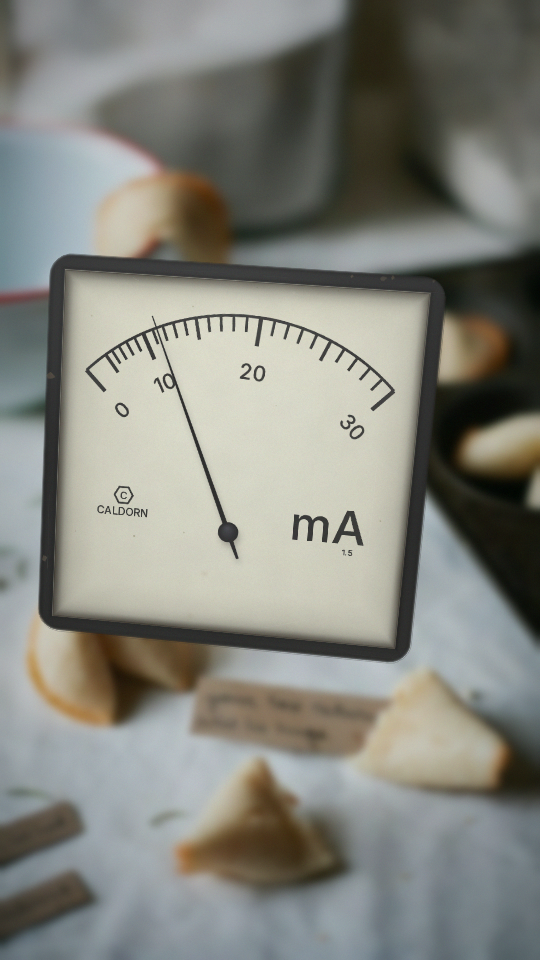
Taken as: 11.5 mA
